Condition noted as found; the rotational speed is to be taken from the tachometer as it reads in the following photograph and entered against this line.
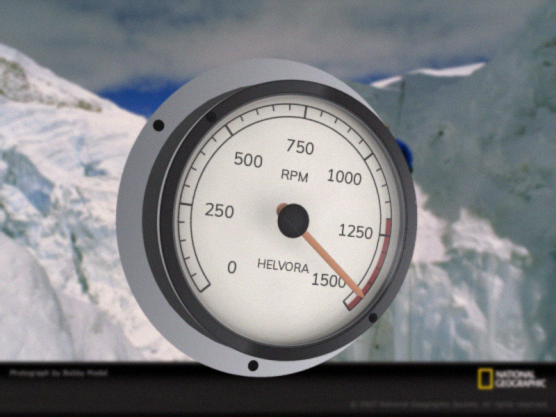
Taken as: 1450 rpm
